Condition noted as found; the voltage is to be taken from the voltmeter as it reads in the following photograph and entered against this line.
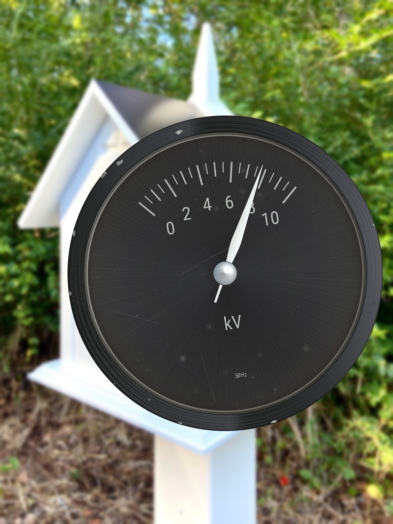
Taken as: 7.75 kV
